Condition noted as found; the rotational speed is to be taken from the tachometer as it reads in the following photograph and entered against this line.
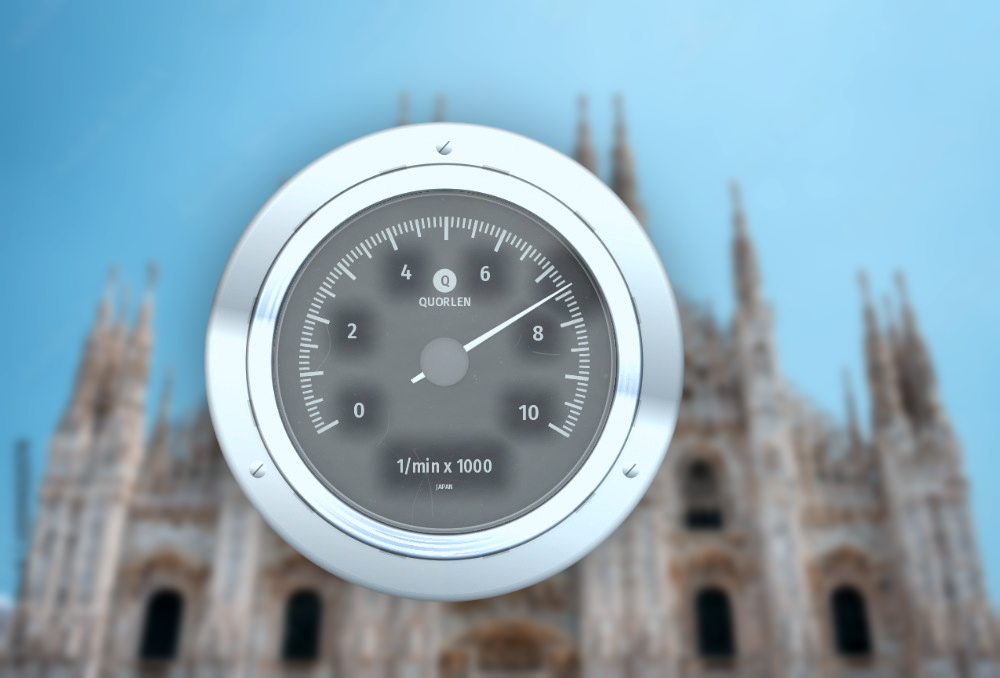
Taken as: 7400 rpm
